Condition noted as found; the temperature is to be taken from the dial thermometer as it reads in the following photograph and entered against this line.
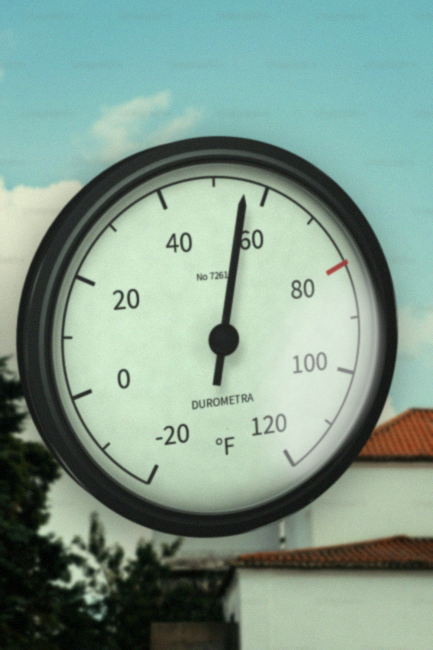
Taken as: 55 °F
